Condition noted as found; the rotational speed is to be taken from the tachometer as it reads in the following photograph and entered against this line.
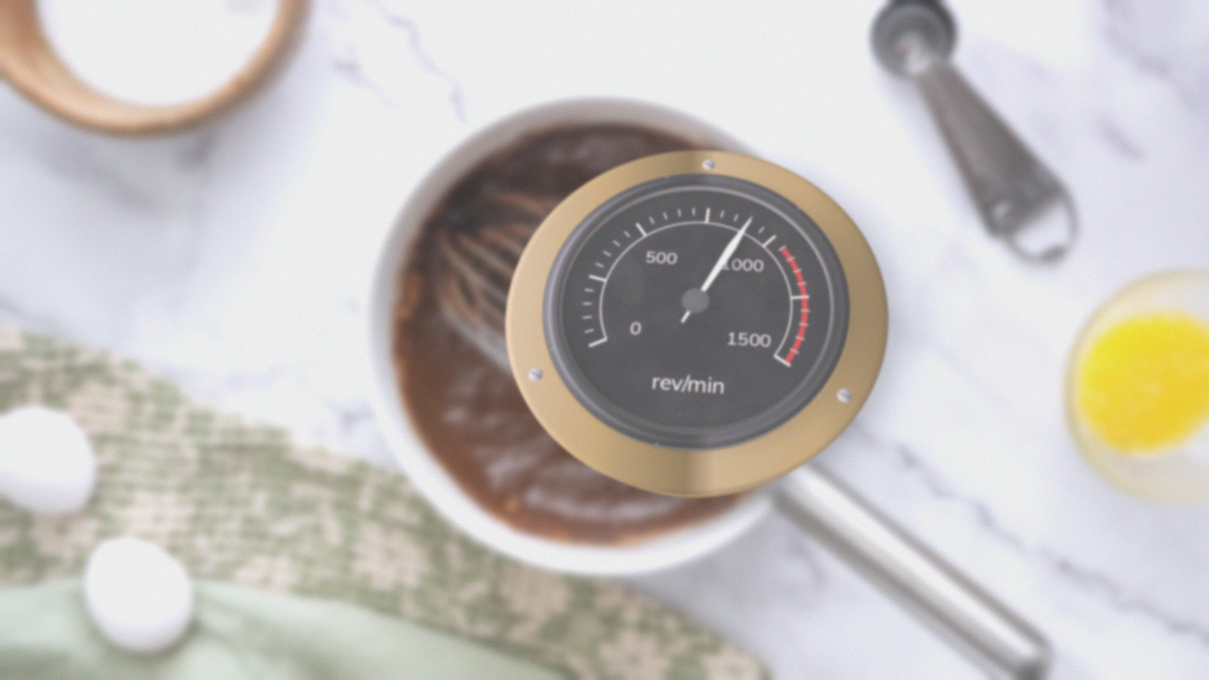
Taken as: 900 rpm
